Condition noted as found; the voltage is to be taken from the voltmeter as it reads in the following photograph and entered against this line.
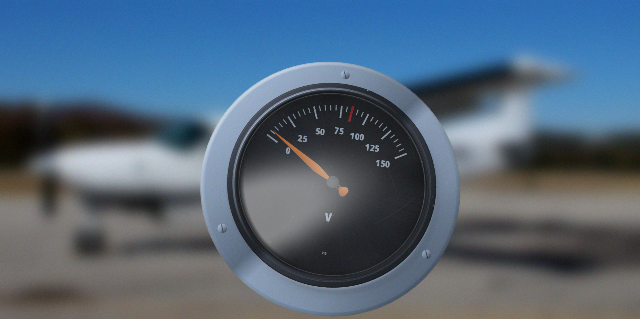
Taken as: 5 V
